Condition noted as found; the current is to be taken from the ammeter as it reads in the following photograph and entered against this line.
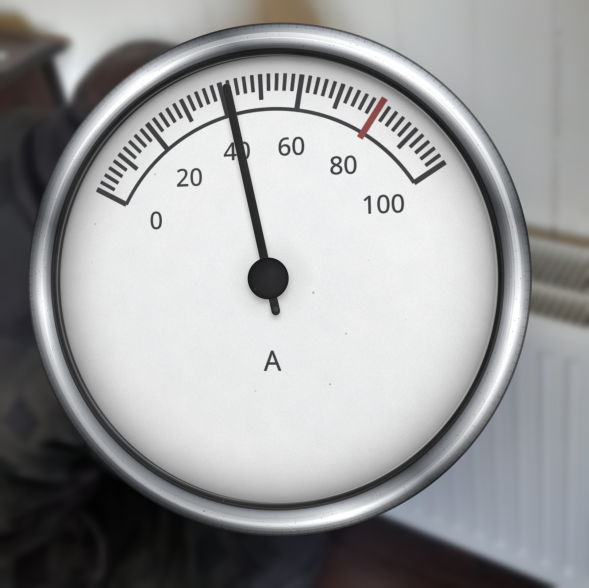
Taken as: 42 A
